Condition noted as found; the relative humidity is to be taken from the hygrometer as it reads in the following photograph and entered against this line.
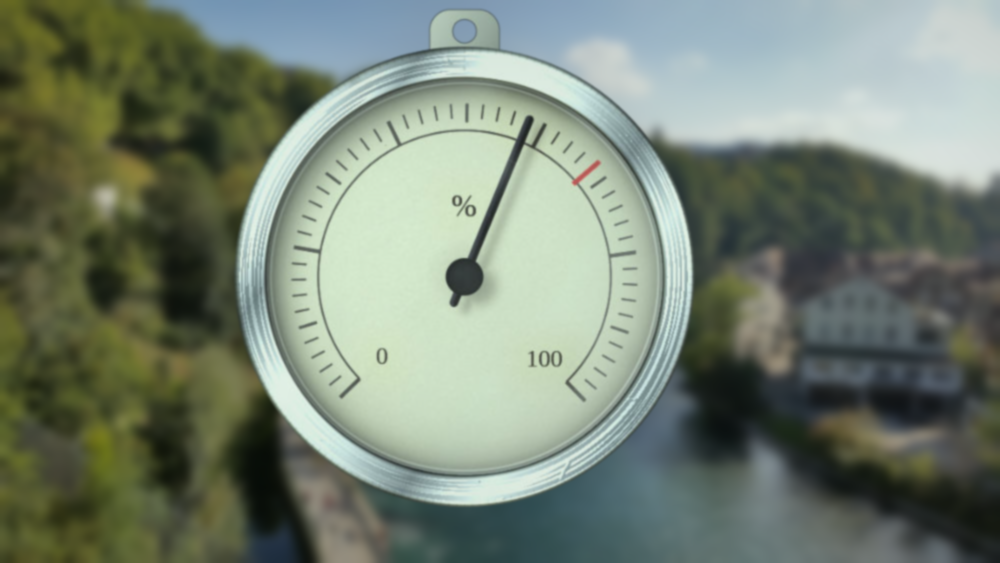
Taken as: 58 %
